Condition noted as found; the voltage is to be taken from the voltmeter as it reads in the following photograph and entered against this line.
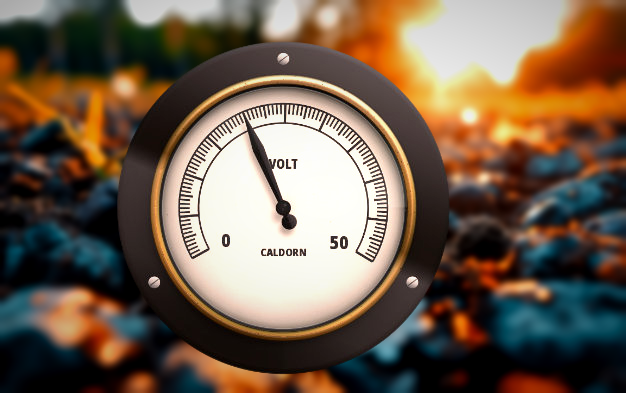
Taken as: 20 V
